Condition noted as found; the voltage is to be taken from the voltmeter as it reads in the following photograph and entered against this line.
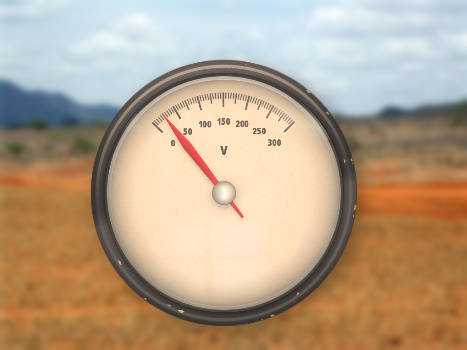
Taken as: 25 V
